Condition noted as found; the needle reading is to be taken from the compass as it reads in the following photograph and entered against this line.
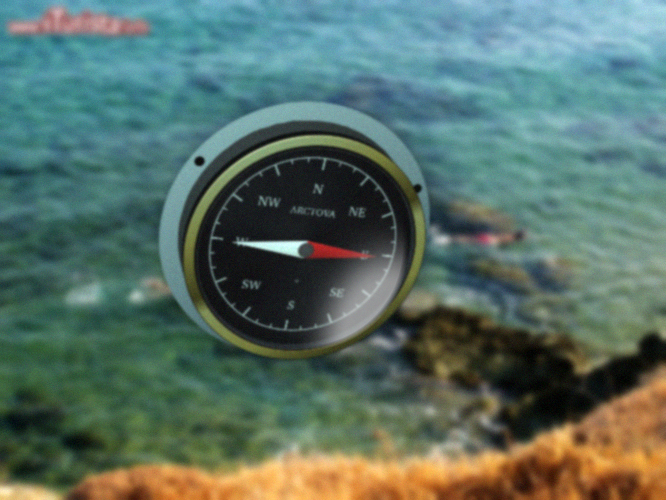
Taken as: 90 °
